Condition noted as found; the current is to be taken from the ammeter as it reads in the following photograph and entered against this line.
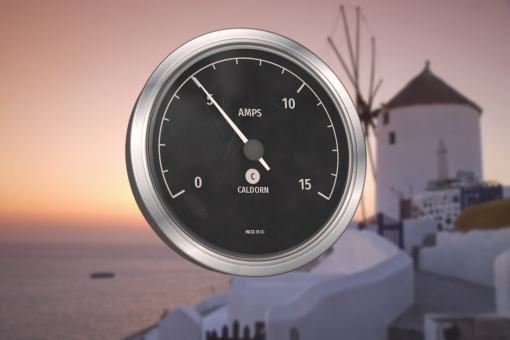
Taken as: 5 A
